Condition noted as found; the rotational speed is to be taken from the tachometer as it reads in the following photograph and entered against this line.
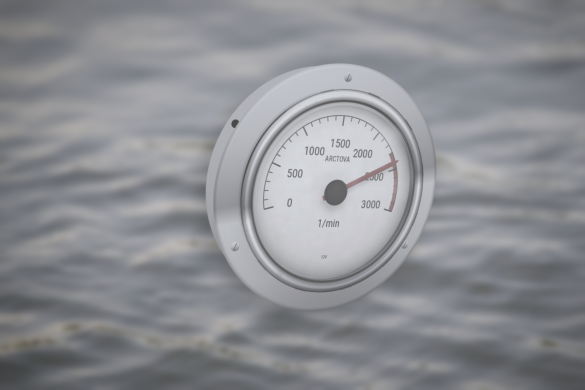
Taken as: 2400 rpm
